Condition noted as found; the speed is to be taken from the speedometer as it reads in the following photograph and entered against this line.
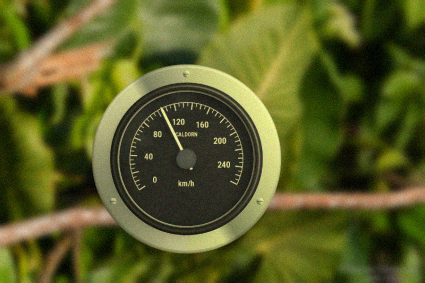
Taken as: 105 km/h
